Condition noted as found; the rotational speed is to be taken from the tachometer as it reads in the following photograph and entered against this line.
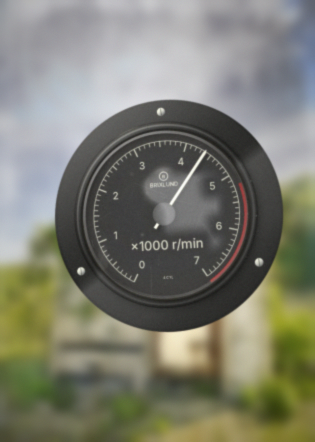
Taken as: 4400 rpm
